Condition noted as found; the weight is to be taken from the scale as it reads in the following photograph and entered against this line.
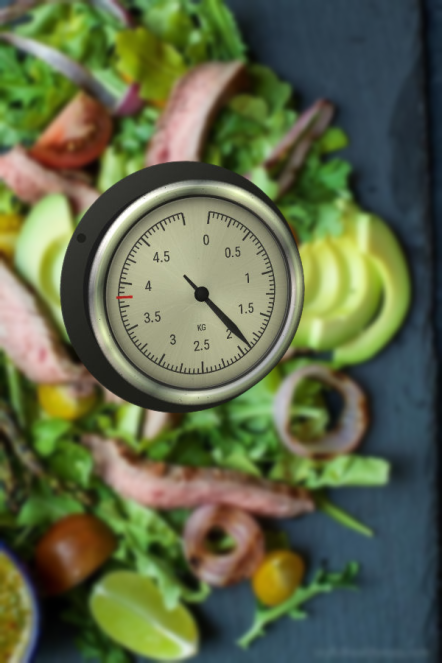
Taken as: 1.9 kg
